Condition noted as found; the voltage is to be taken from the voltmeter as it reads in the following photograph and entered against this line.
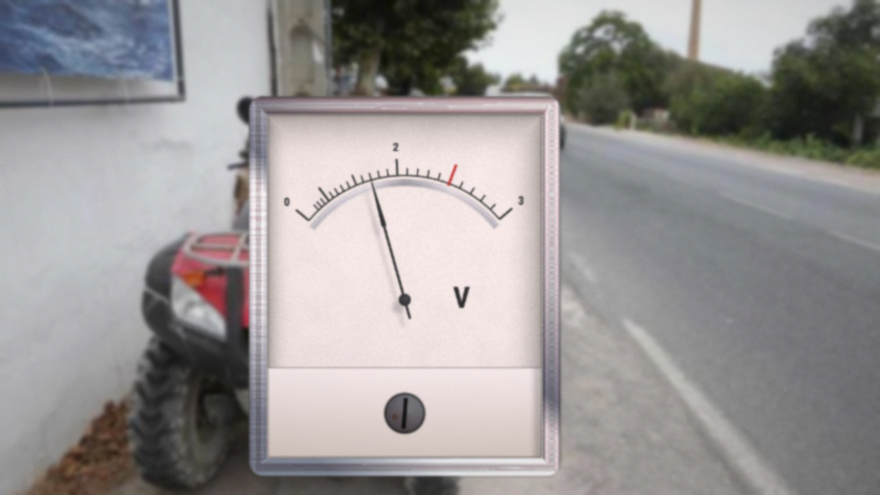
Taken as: 1.7 V
